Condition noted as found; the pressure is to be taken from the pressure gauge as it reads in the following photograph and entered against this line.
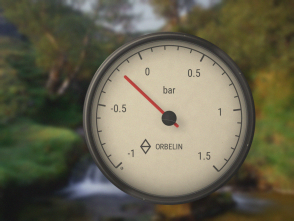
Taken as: -0.2 bar
